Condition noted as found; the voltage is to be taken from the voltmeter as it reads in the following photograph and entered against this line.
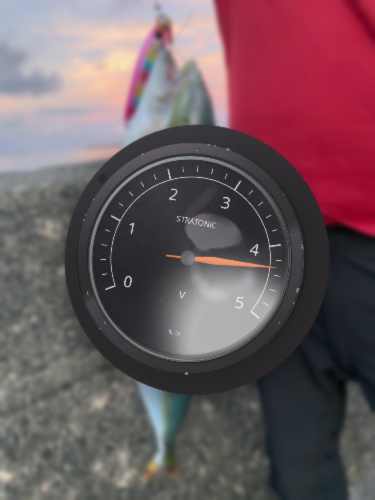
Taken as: 4.3 V
